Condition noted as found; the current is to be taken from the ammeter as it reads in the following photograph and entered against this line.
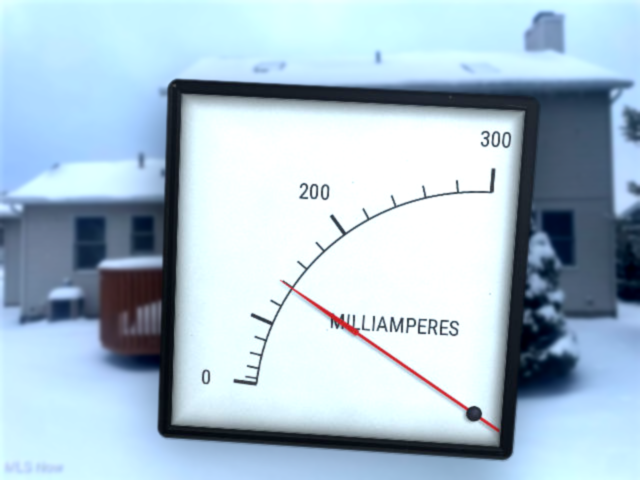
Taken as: 140 mA
